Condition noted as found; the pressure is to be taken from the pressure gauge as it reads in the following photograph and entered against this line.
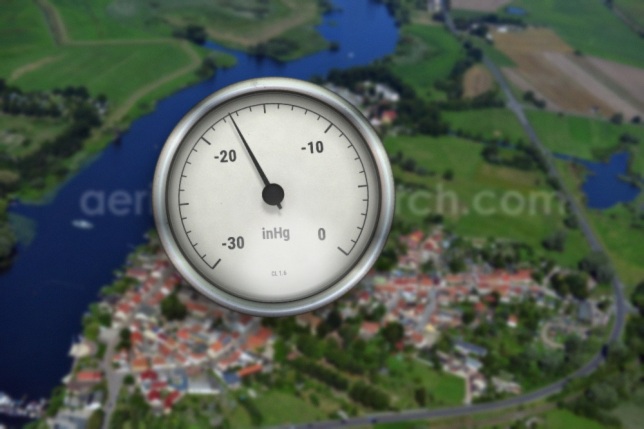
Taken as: -17.5 inHg
